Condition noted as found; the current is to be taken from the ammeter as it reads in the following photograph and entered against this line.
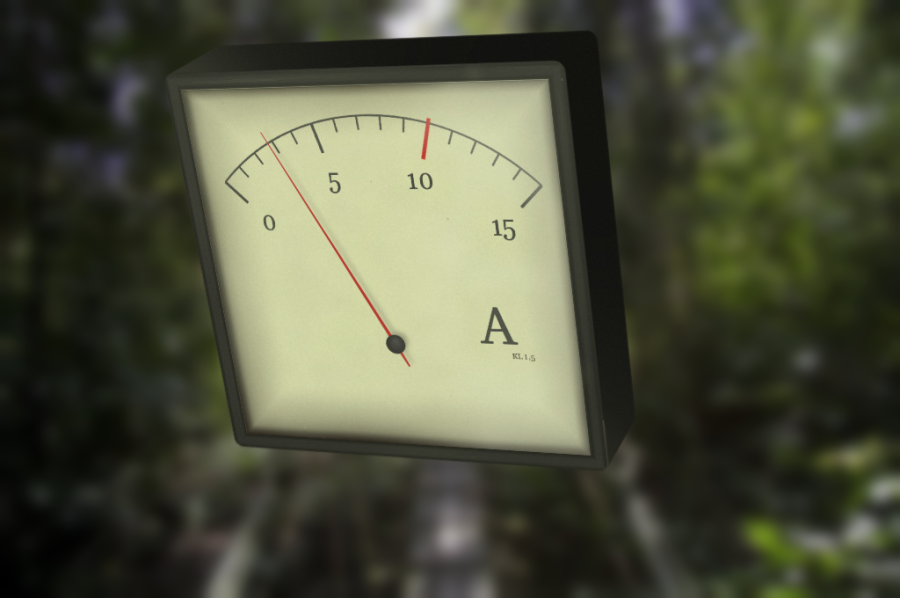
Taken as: 3 A
